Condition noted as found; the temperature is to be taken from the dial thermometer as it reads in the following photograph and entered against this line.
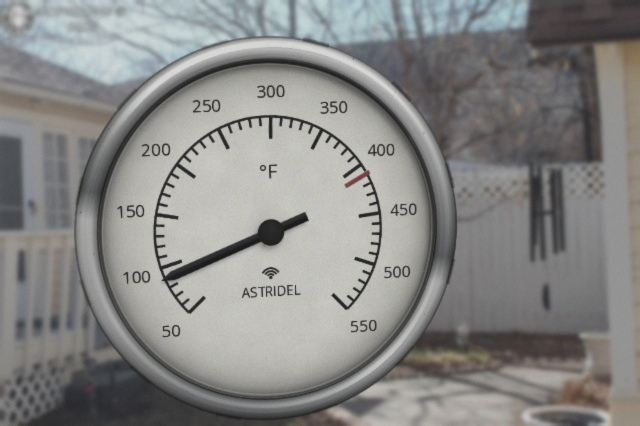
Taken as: 90 °F
